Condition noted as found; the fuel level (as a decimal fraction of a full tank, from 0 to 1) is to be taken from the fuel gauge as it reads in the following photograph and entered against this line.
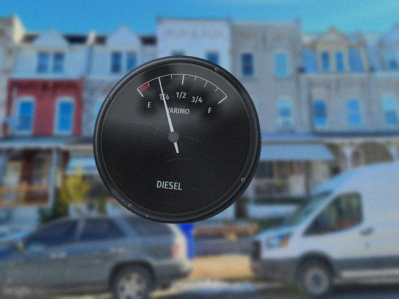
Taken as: 0.25
